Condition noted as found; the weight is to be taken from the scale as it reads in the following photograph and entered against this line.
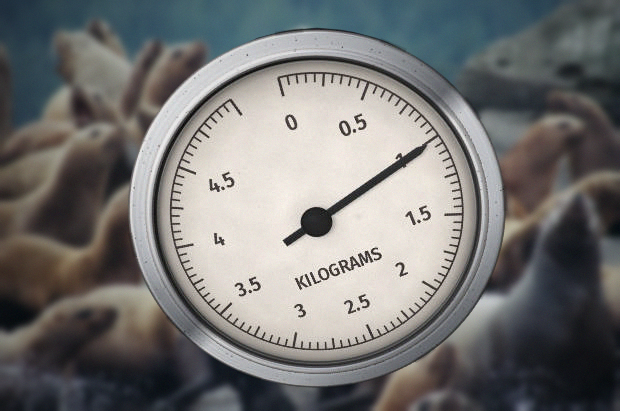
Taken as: 1 kg
